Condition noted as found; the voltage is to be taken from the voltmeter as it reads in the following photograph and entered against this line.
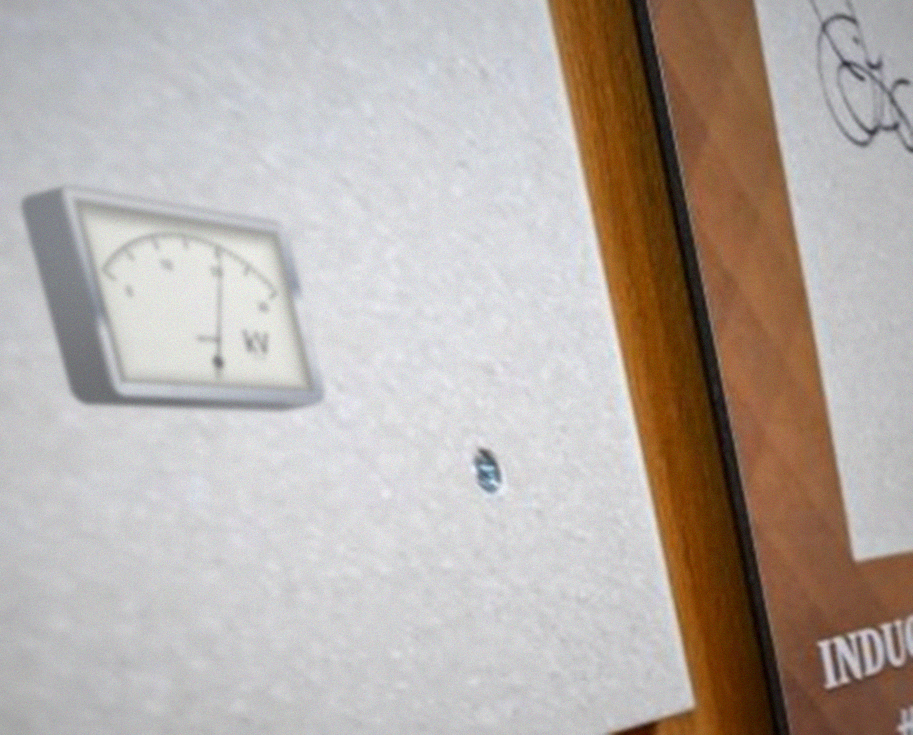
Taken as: 20 kV
